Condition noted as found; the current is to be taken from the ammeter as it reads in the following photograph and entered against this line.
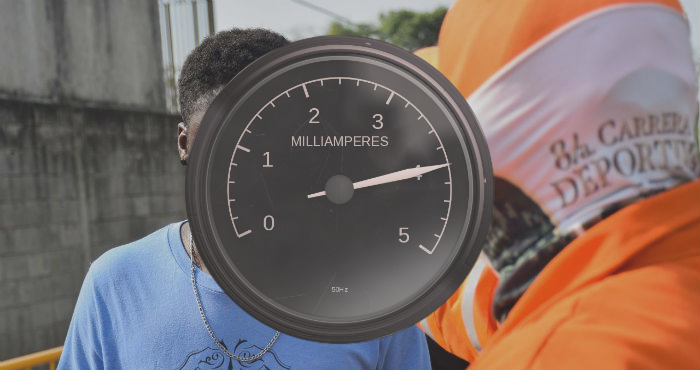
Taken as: 4 mA
